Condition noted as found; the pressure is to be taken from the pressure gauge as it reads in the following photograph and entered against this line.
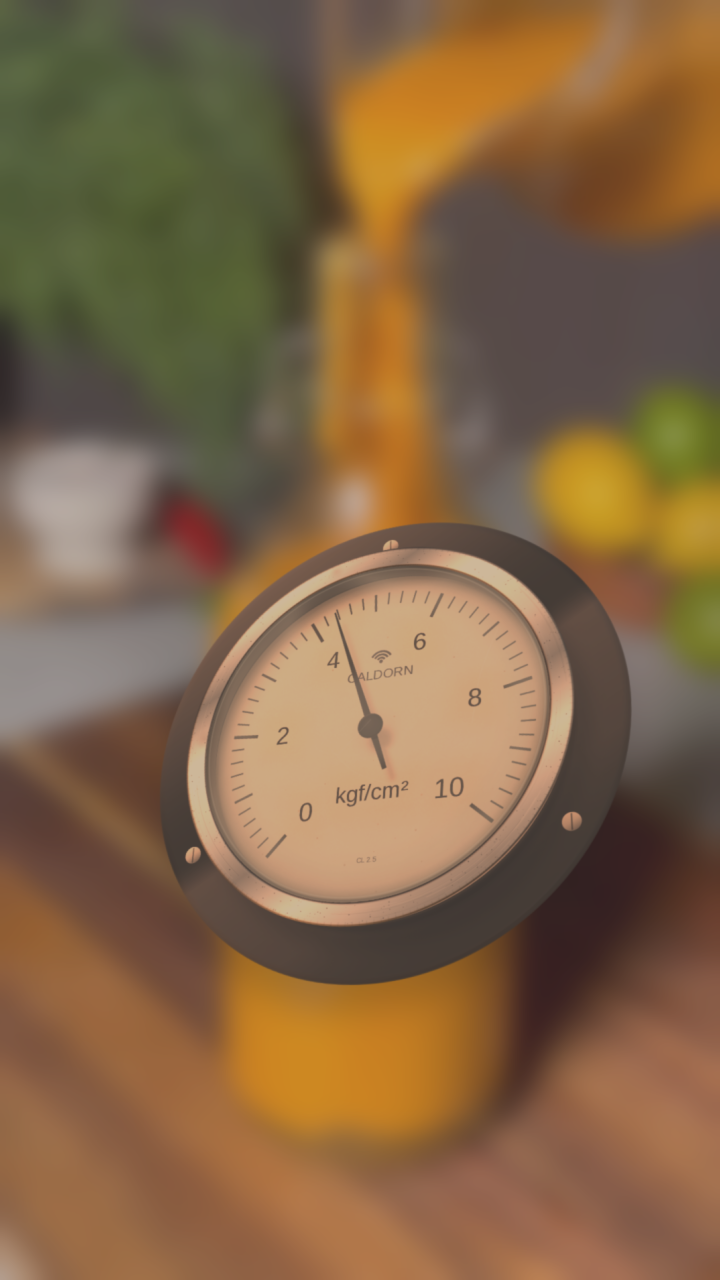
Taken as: 4.4 kg/cm²
